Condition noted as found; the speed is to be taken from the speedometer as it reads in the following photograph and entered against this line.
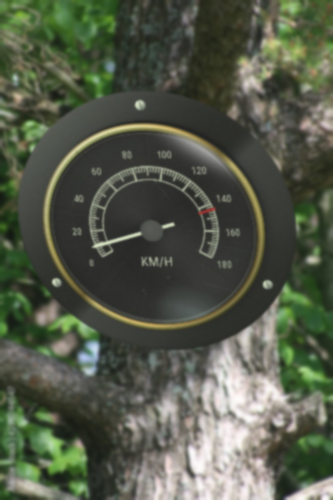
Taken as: 10 km/h
